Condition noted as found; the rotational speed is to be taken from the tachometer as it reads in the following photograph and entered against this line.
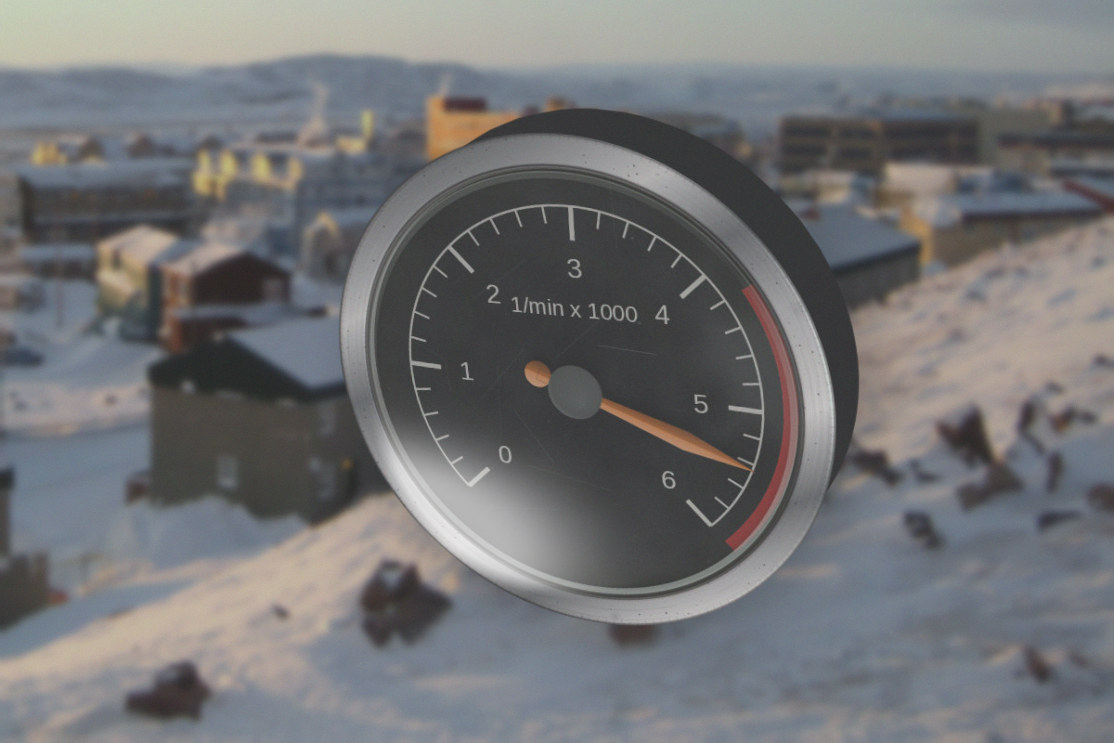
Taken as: 5400 rpm
